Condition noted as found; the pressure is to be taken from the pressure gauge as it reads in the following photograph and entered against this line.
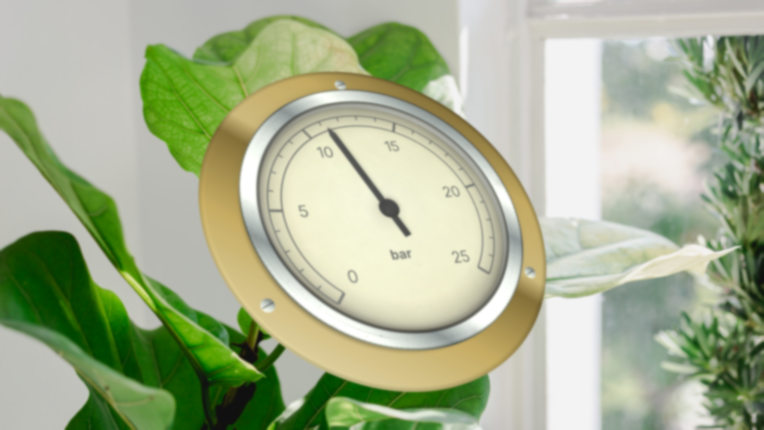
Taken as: 11 bar
